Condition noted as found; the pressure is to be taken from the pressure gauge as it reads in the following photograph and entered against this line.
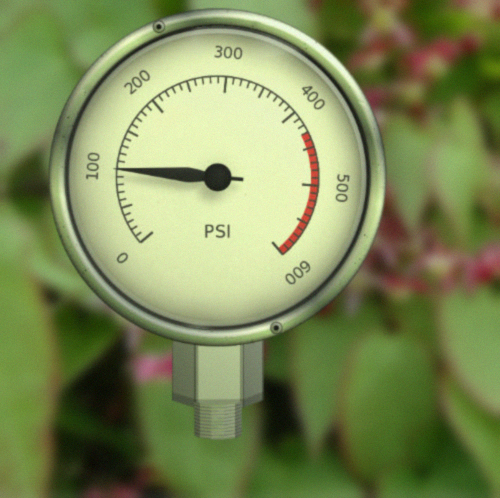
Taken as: 100 psi
